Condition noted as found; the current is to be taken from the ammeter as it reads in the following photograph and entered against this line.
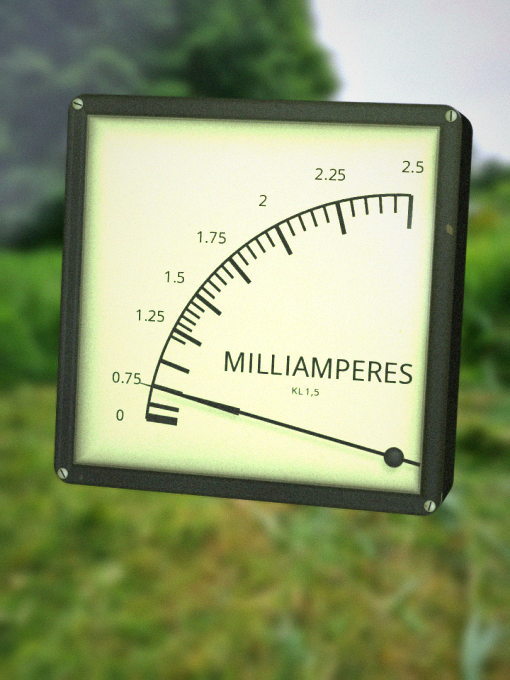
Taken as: 0.75 mA
